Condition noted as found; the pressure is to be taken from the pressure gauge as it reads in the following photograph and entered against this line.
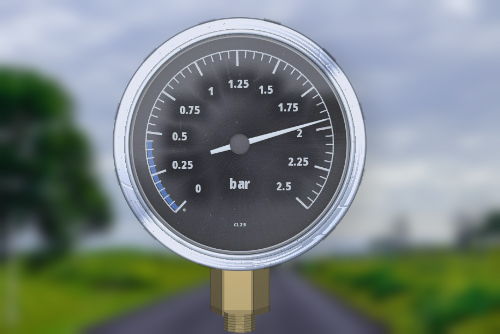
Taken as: 1.95 bar
